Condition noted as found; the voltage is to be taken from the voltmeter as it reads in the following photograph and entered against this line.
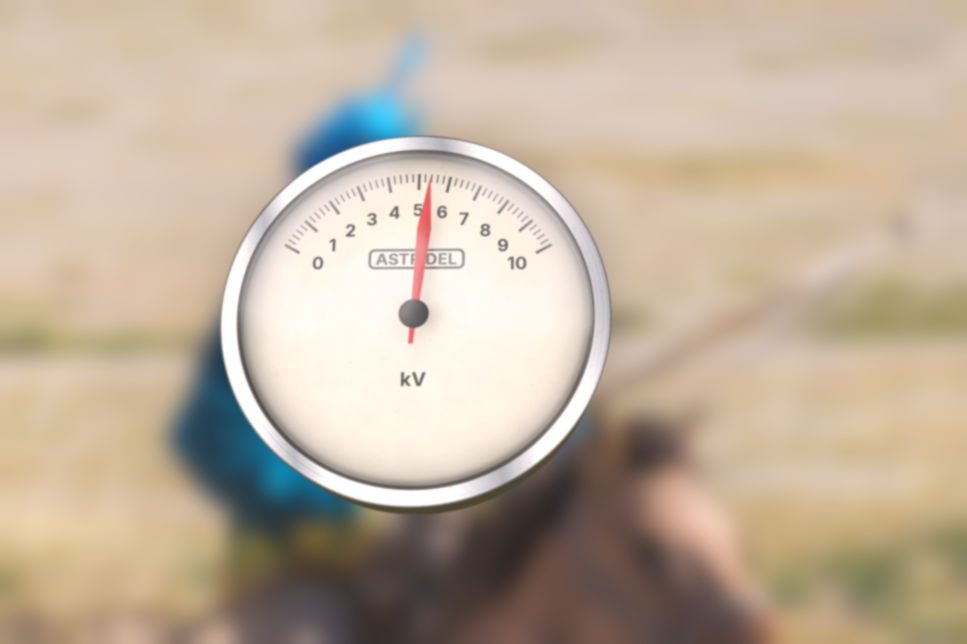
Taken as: 5.4 kV
